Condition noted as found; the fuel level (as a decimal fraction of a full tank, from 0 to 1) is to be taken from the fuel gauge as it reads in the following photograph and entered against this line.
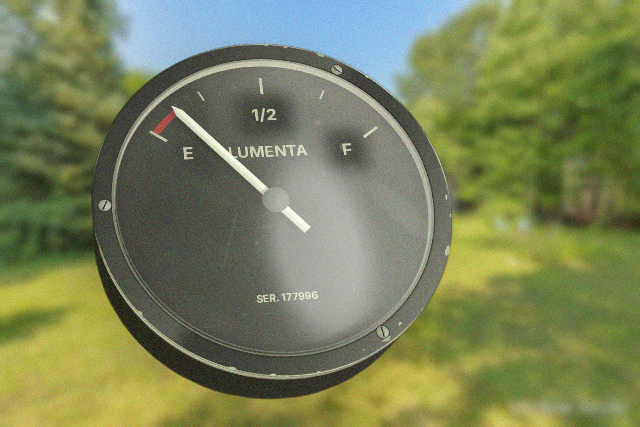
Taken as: 0.125
